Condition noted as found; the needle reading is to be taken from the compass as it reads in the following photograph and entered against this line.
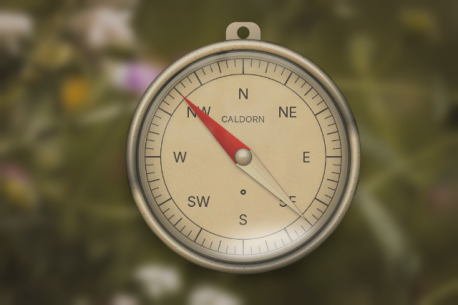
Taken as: 315 °
